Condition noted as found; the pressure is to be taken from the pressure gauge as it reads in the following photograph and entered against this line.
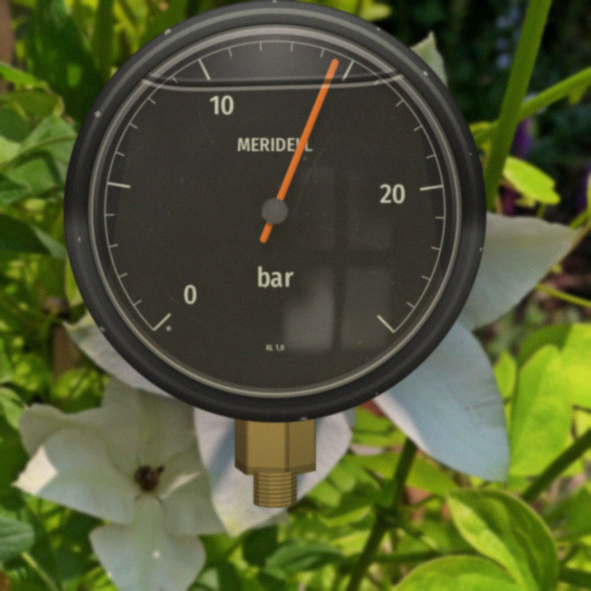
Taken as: 14.5 bar
